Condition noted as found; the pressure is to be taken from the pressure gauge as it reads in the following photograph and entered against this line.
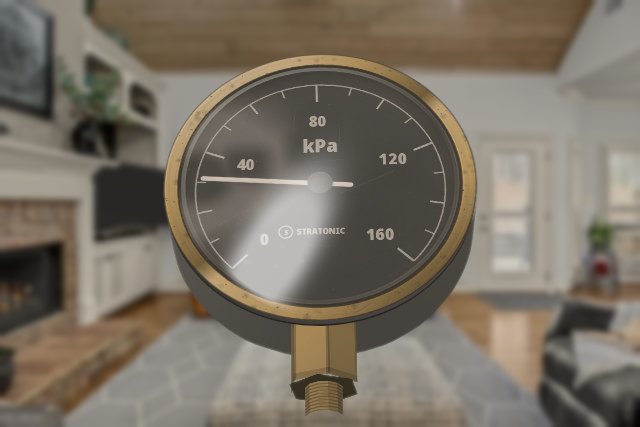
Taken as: 30 kPa
